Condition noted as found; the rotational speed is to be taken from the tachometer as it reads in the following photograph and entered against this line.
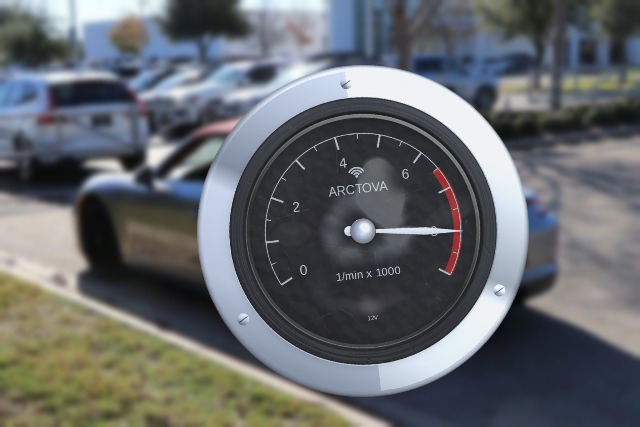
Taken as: 8000 rpm
